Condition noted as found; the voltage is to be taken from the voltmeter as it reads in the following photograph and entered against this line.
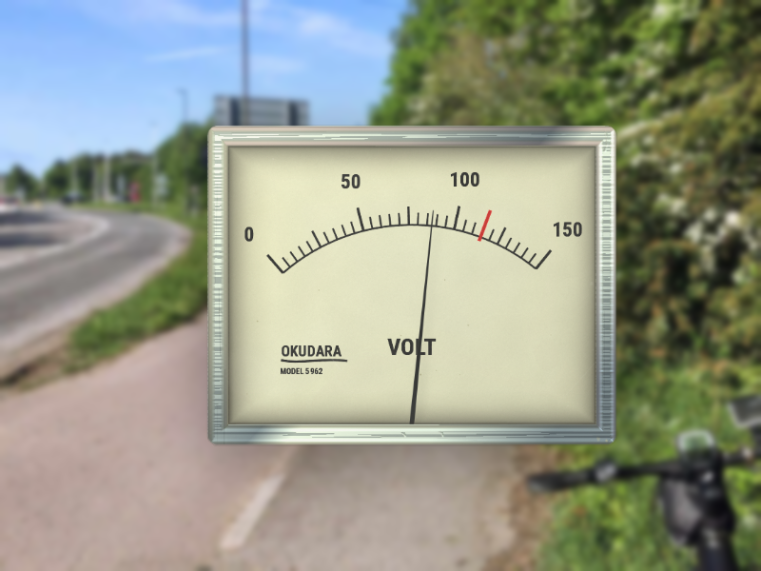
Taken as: 87.5 V
